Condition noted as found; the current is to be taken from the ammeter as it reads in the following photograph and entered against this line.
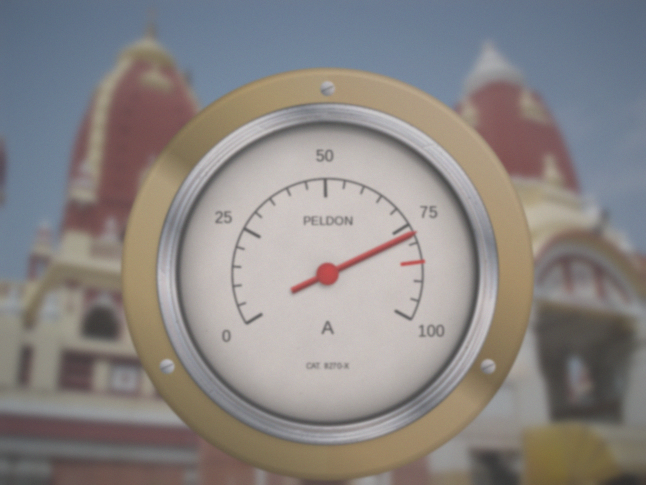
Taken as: 77.5 A
